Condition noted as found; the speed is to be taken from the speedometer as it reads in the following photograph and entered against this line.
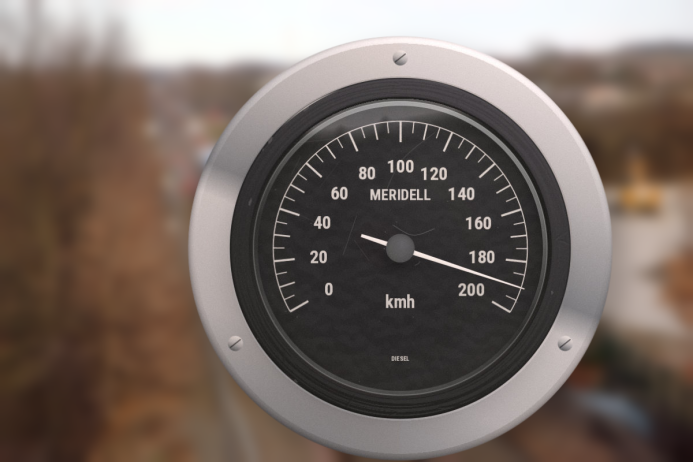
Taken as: 190 km/h
